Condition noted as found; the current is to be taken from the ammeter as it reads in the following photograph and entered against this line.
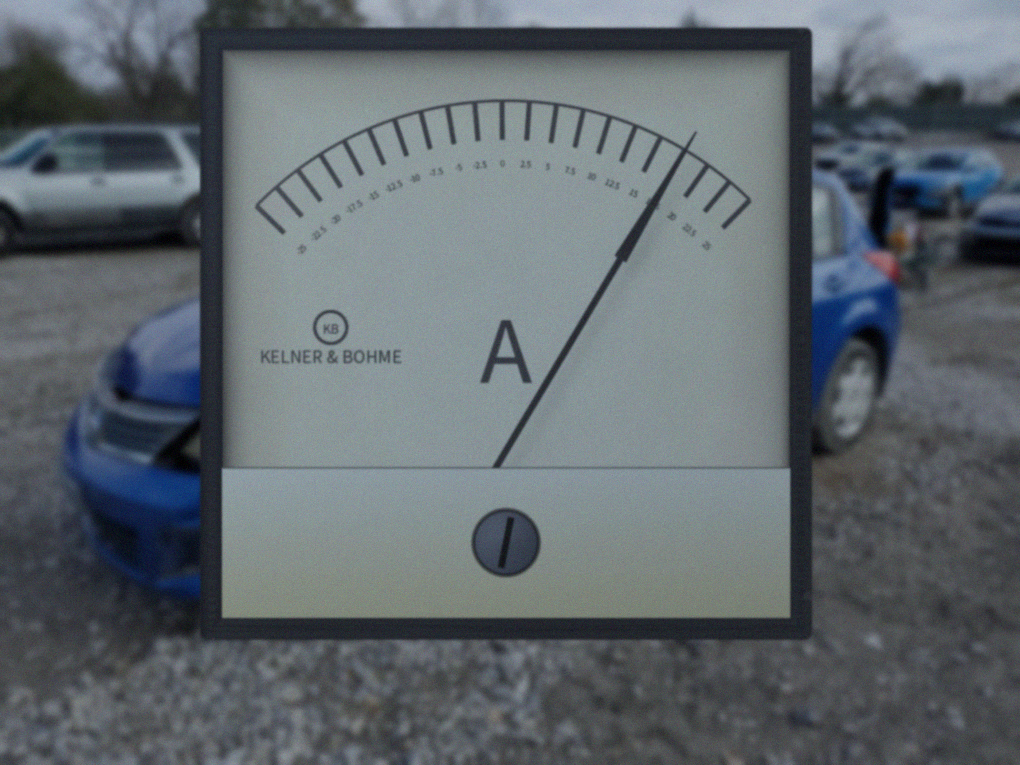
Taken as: 17.5 A
